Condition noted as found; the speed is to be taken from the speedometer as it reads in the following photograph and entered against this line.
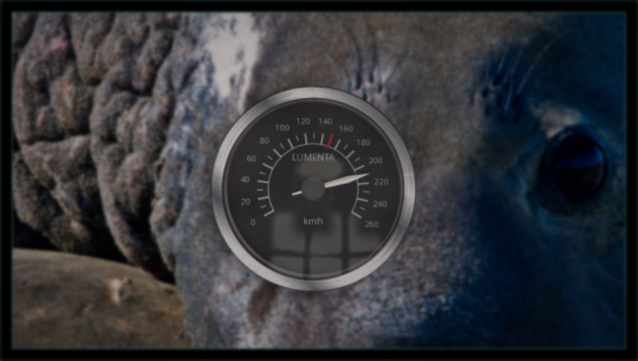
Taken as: 210 km/h
